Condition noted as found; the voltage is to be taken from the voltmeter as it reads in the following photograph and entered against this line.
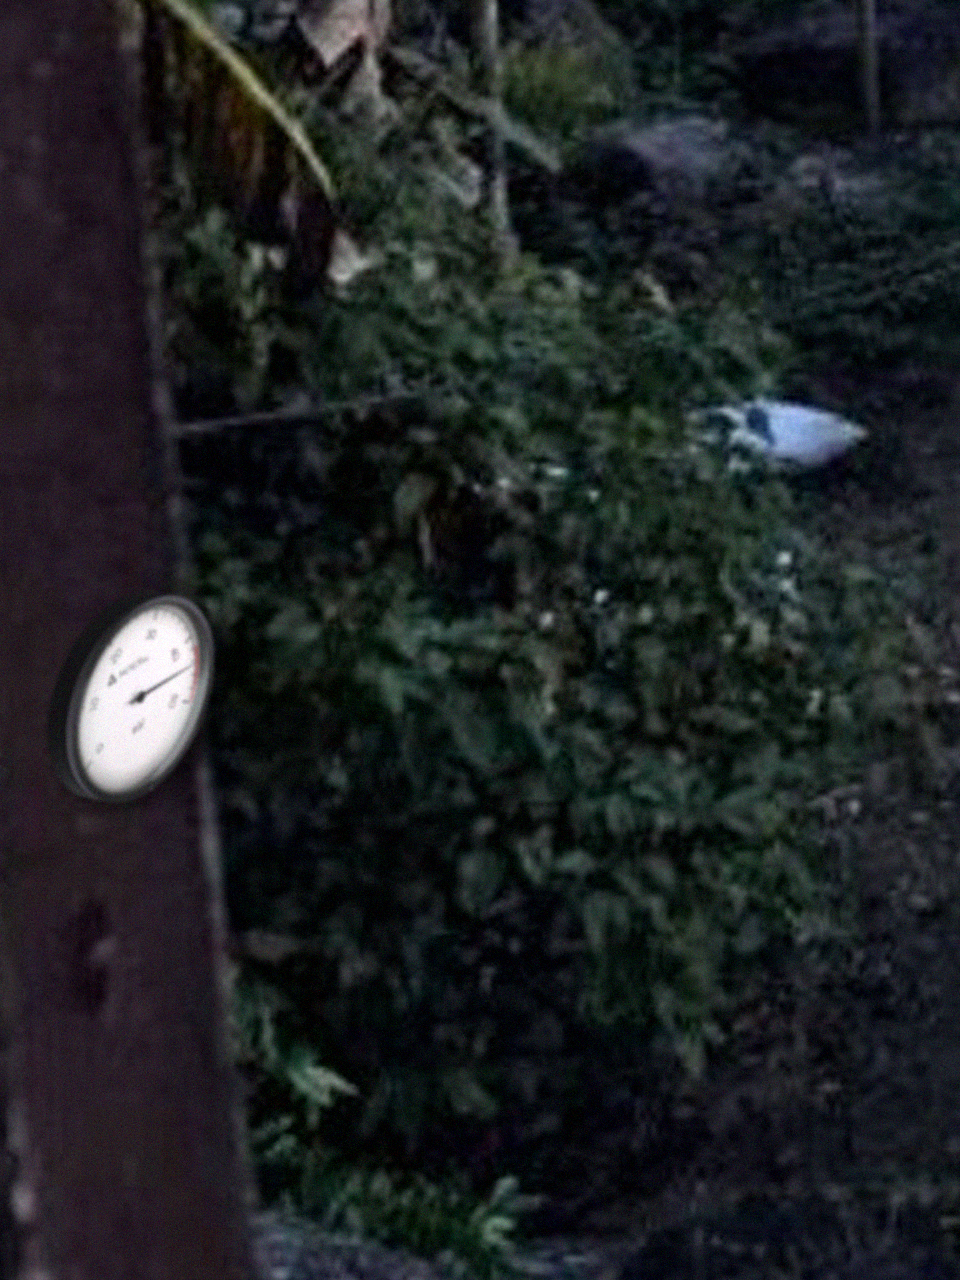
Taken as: 44 mV
